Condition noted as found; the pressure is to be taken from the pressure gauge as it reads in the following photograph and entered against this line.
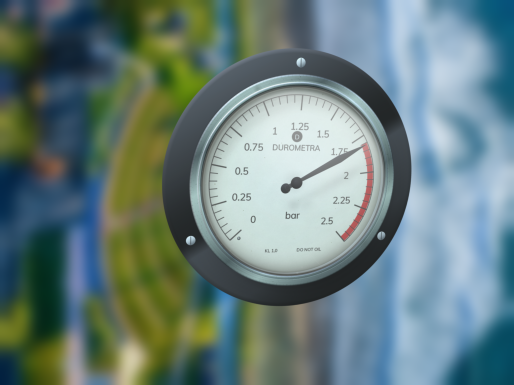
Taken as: 1.8 bar
